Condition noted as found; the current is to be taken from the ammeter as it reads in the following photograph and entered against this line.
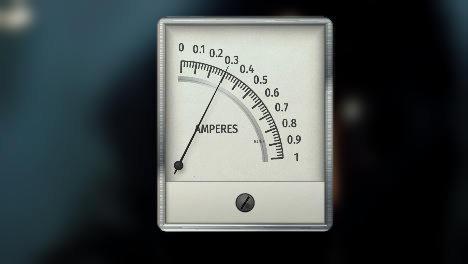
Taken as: 0.3 A
